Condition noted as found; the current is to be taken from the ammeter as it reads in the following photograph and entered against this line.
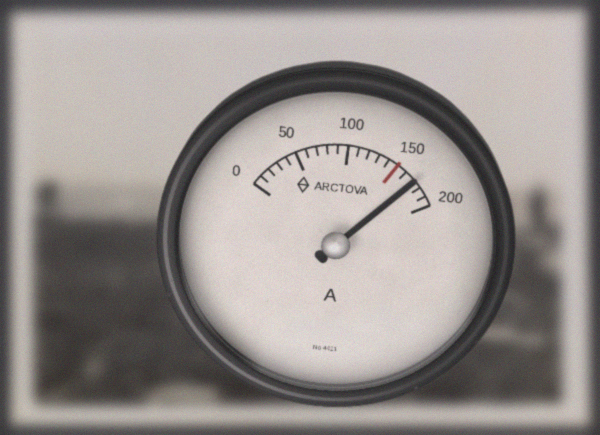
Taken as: 170 A
